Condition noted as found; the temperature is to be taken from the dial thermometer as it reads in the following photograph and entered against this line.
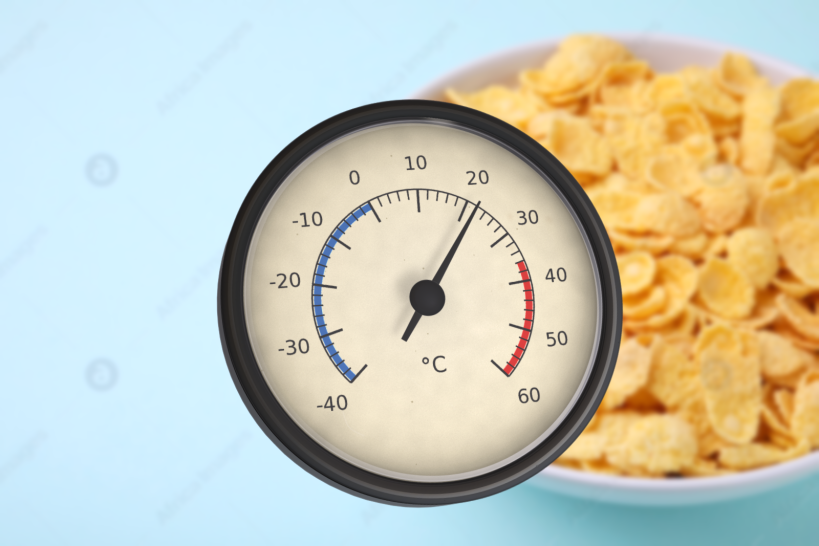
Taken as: 22 °C
